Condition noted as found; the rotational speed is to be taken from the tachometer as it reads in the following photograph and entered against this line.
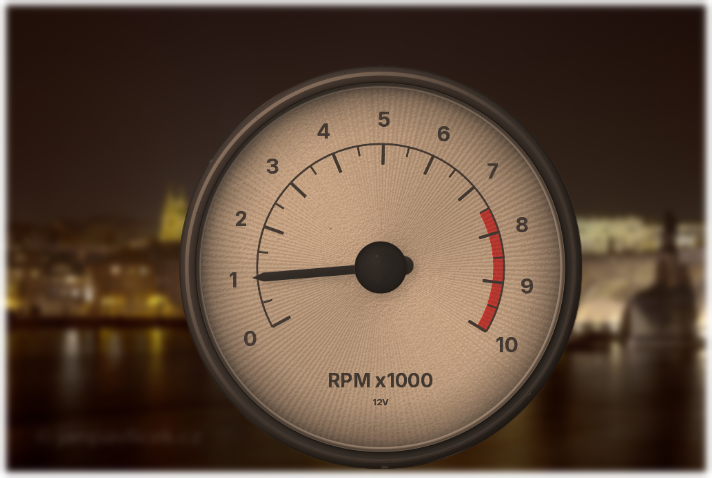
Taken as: 1000 rpm
